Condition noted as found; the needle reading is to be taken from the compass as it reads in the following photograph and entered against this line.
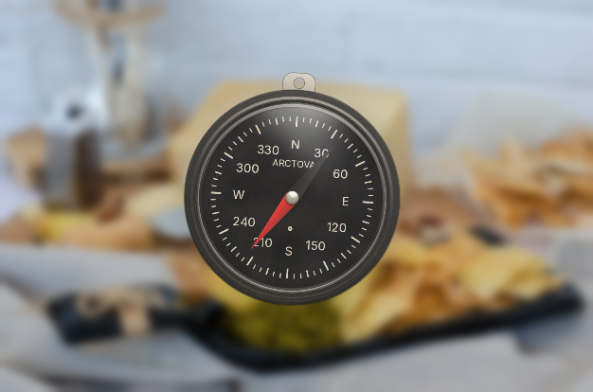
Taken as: 215 °
